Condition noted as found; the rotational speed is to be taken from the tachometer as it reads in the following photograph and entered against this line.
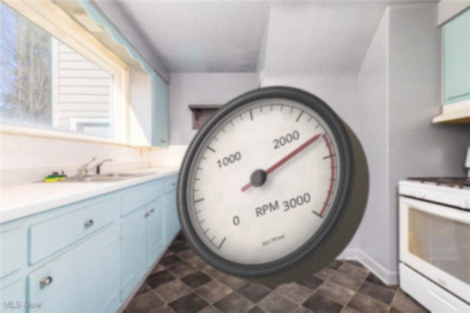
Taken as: 2300 rpm
